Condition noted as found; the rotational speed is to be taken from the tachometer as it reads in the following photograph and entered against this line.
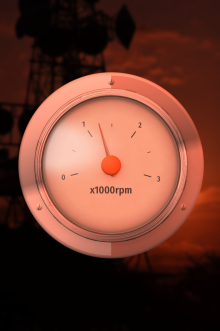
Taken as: 1250 rpm
